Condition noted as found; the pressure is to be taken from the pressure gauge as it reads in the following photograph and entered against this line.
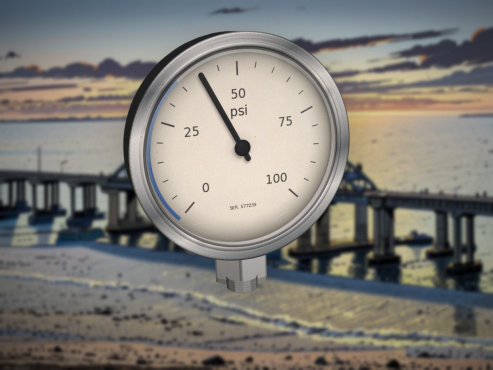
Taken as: 40 psi
